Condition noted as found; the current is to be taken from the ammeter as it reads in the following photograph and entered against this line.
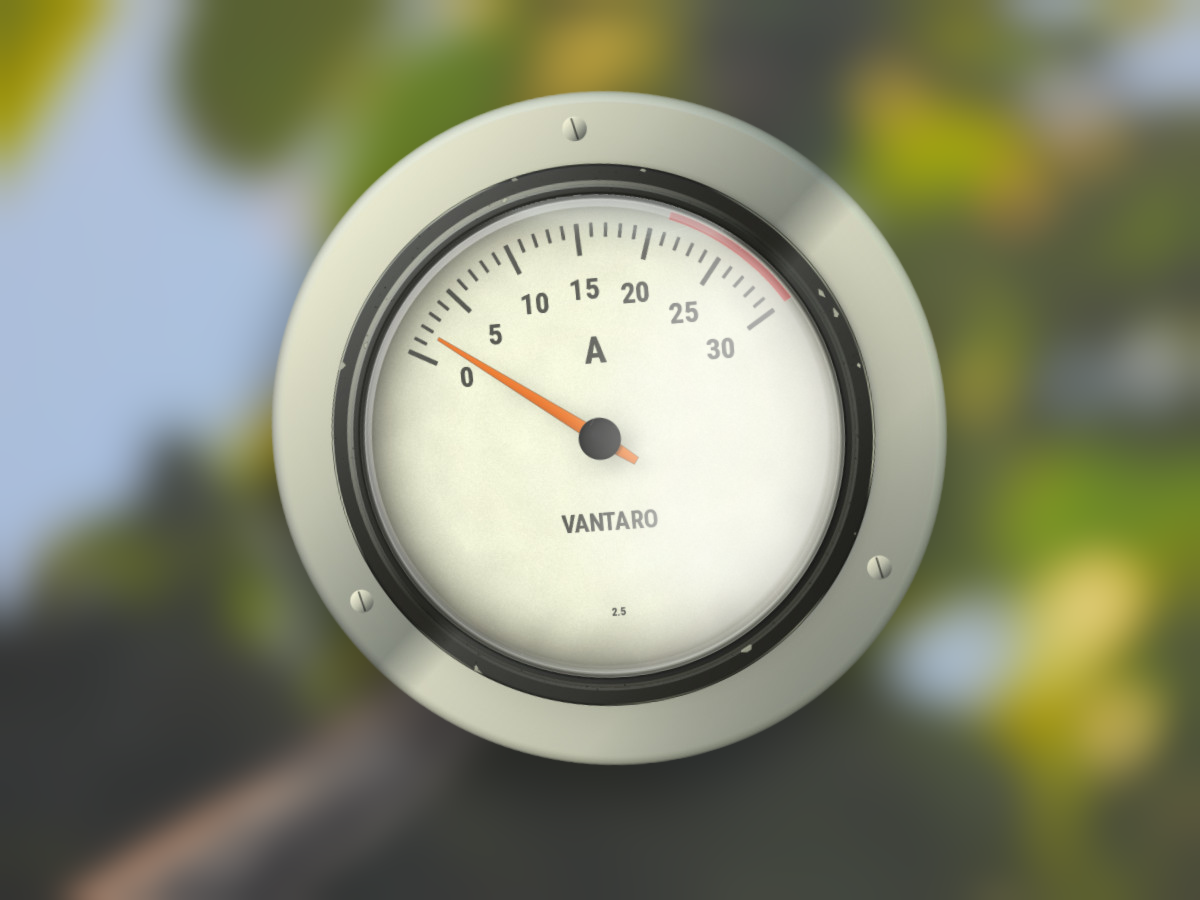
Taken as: 2 A
